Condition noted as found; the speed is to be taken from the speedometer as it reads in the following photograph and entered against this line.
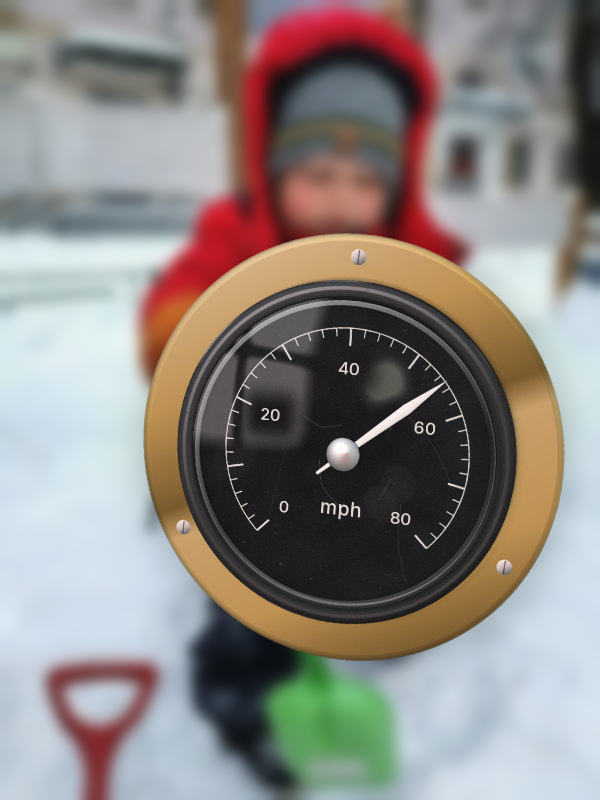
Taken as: 55 mph
